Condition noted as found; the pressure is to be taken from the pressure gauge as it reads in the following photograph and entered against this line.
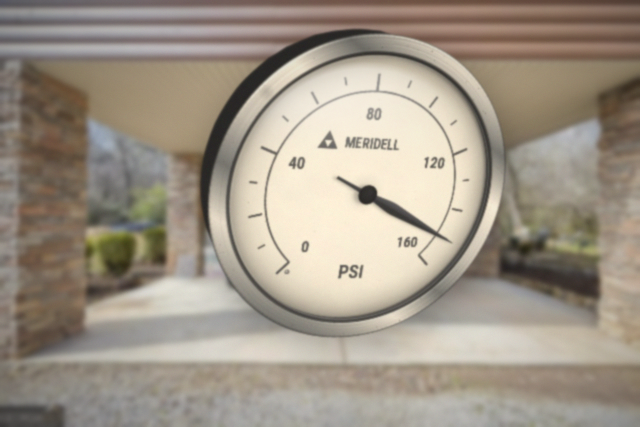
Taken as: 150 psi
